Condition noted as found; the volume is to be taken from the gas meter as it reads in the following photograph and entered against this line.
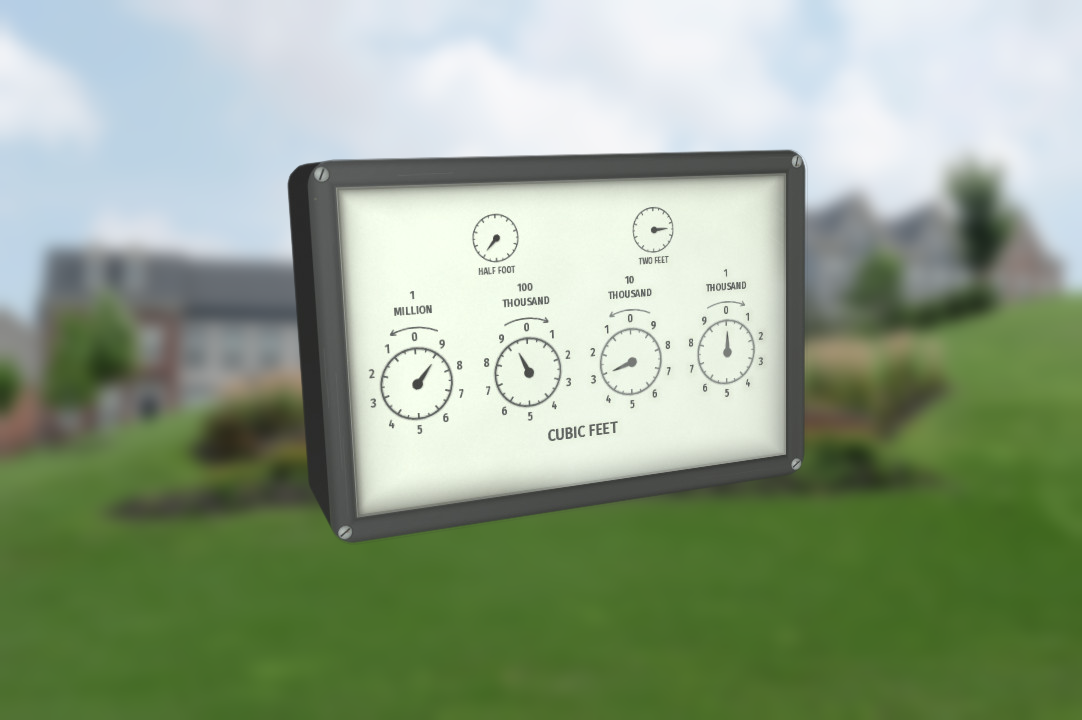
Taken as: 893000 ft³
